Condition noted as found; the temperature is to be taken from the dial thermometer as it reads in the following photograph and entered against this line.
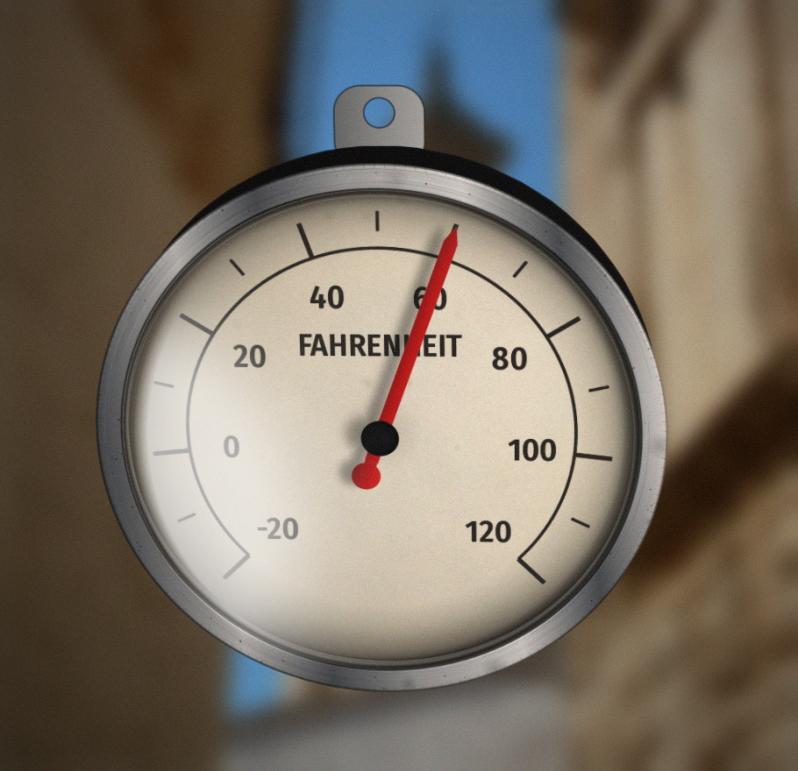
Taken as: 60 °F
